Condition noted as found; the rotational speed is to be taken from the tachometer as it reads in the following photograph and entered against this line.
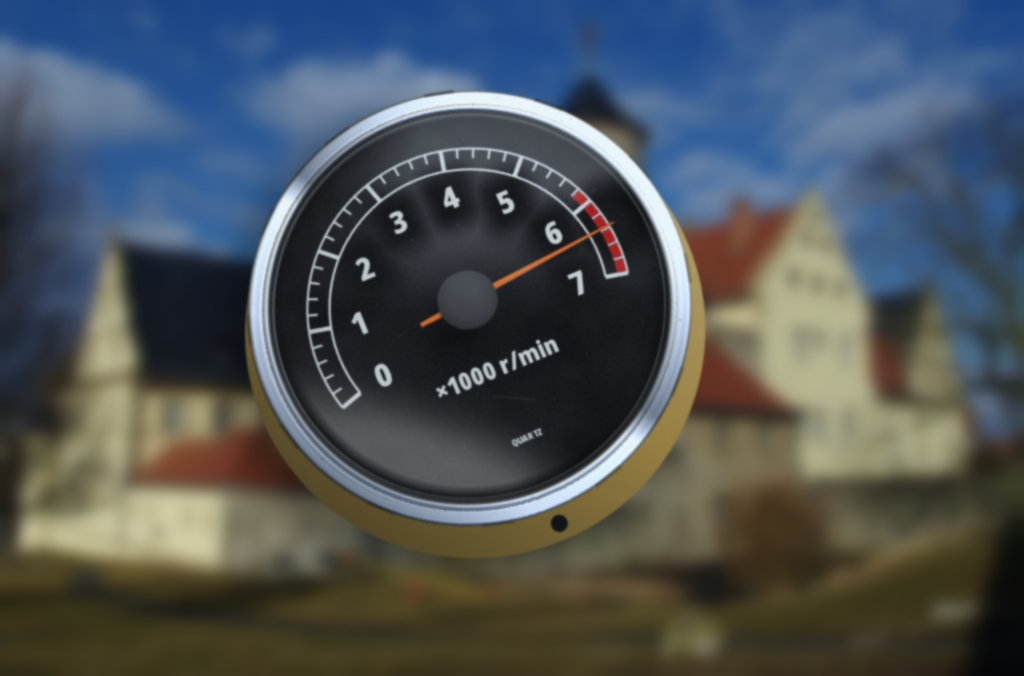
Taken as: 6400 rpm
